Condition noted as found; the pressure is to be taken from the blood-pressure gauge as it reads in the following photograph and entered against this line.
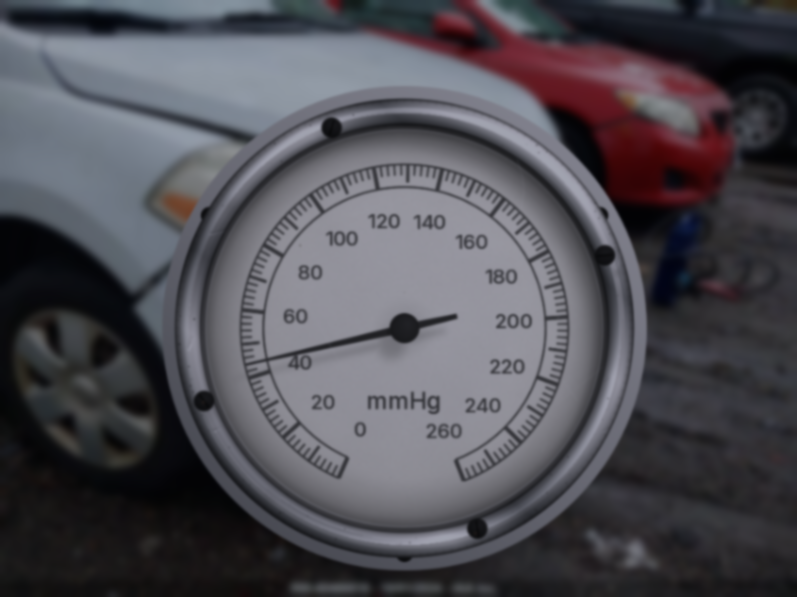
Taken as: 44 mmHg
